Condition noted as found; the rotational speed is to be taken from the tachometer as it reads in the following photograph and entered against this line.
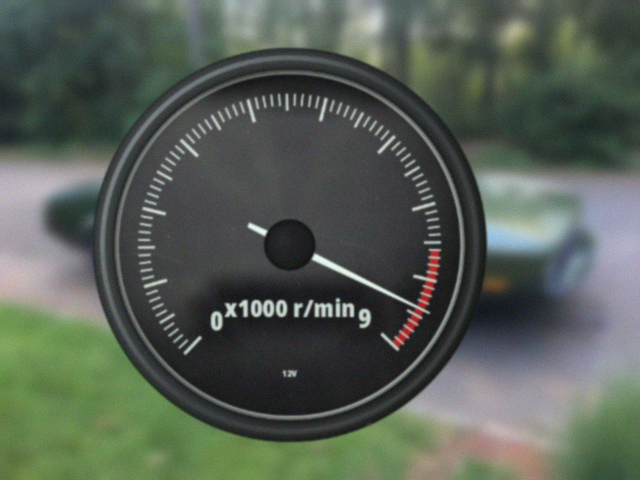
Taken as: 8400 rpm
